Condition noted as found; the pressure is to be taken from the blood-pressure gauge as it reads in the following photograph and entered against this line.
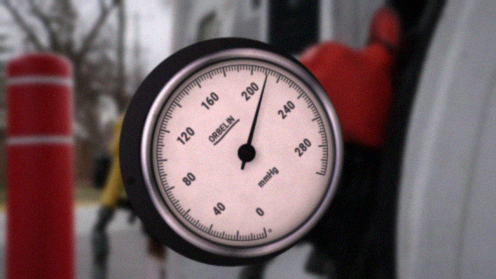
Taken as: 210 mmHg
